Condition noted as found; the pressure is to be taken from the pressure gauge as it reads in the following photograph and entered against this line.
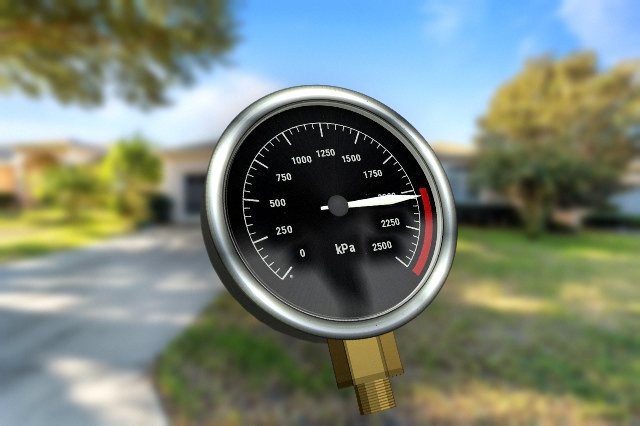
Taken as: 2050 kPa
